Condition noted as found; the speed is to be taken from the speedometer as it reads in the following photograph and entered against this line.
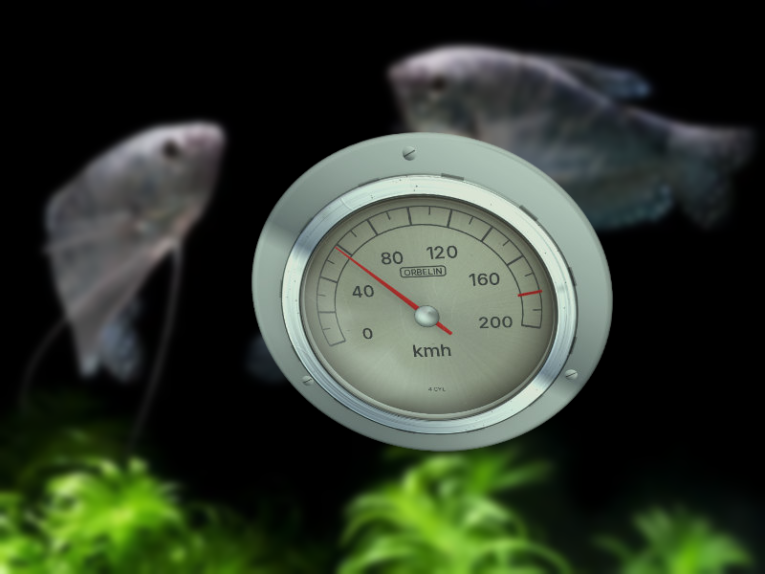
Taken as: 60 km/h
